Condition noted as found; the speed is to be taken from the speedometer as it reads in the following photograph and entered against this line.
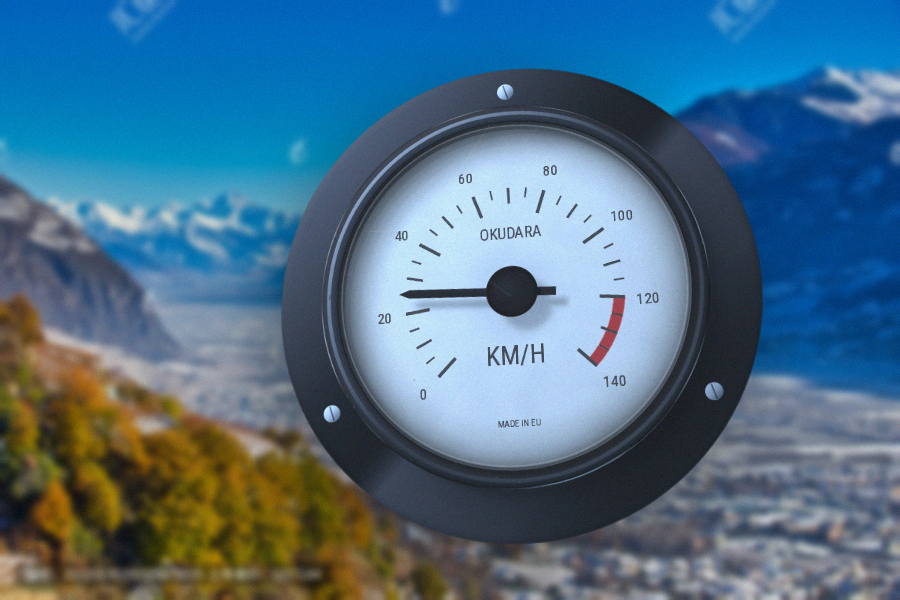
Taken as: 25 km/h
